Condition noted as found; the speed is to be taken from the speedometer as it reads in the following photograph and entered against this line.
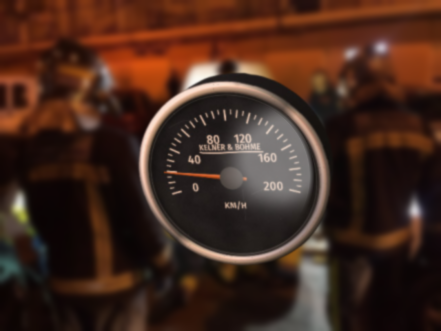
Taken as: 20 km/h
